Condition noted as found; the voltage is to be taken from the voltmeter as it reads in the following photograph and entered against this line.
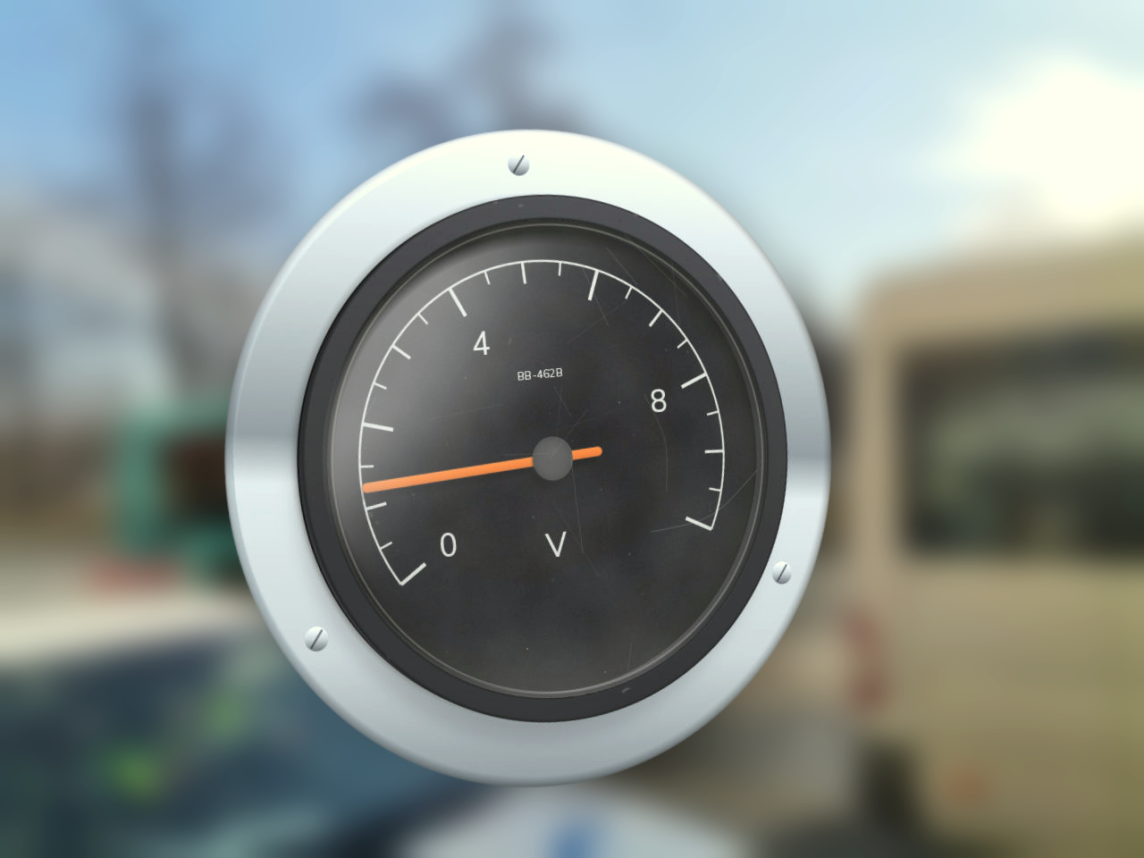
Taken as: 1.25 V
